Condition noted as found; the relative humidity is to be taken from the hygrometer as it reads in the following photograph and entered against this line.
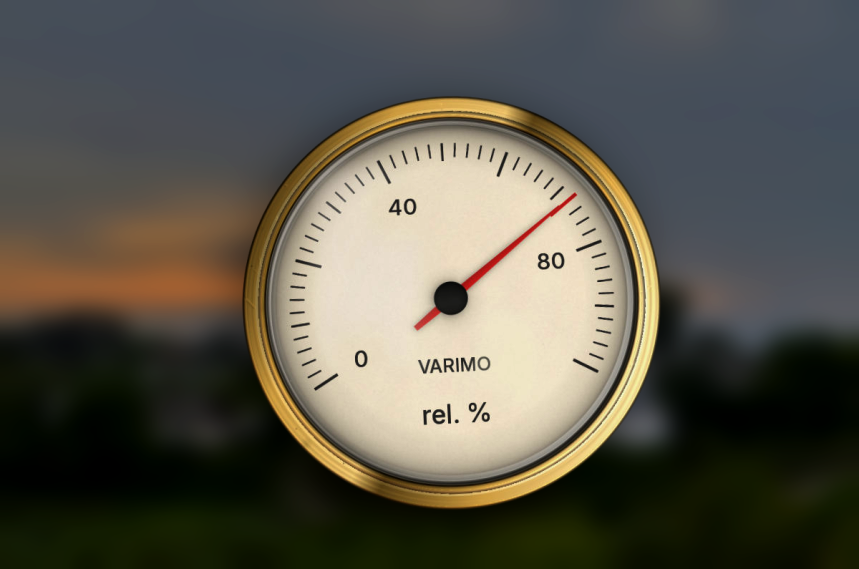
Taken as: 72 %
